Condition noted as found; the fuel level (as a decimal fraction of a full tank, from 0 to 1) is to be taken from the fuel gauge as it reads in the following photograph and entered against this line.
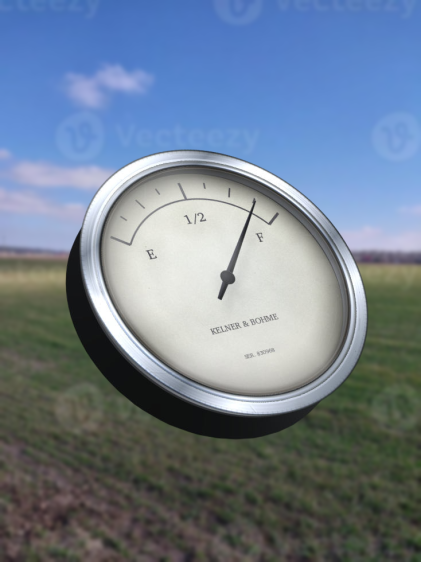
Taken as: 0.875
